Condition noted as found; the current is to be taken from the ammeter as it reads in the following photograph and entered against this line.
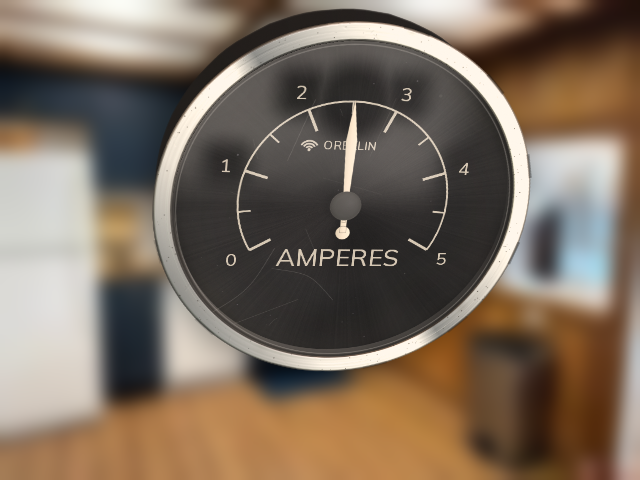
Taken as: 2.5 A
